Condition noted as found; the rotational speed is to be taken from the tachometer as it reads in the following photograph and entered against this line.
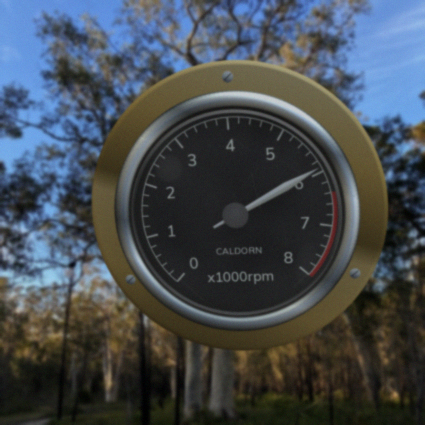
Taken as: 5900 rpm
